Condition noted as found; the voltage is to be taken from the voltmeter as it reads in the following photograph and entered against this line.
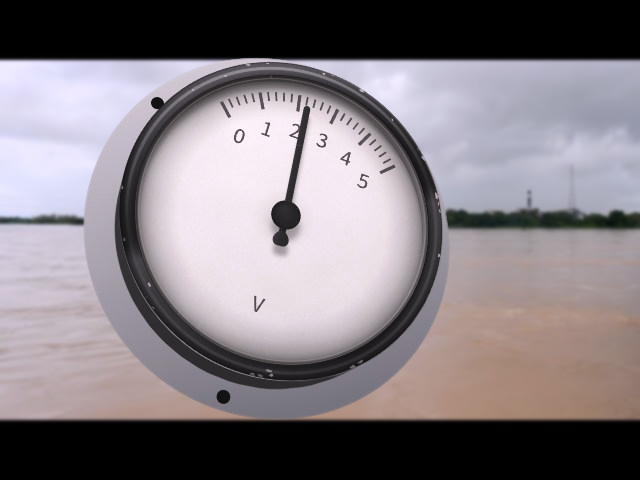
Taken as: 2.2 V
